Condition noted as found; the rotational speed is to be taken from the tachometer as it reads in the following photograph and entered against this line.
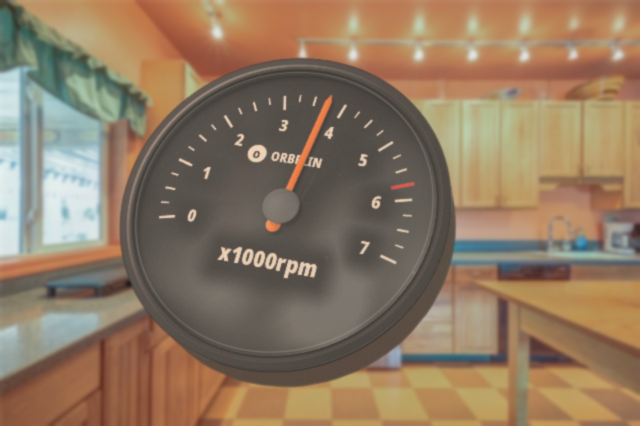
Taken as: 3750 rpm
